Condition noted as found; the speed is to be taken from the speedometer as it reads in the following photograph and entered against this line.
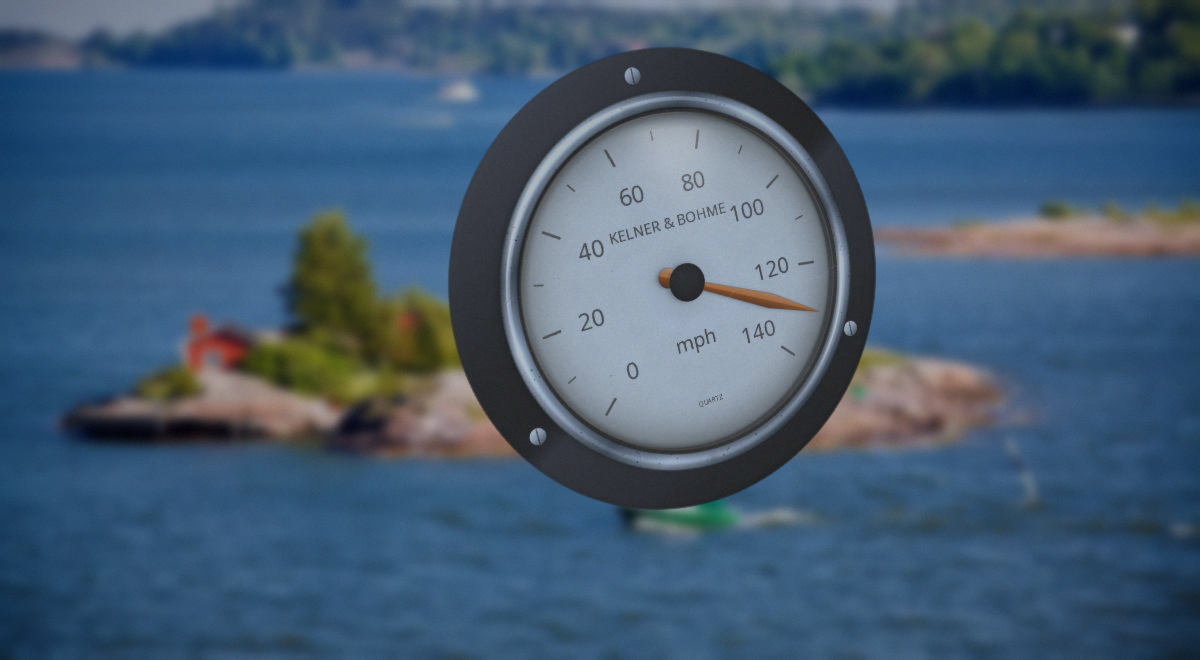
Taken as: 130 mph
